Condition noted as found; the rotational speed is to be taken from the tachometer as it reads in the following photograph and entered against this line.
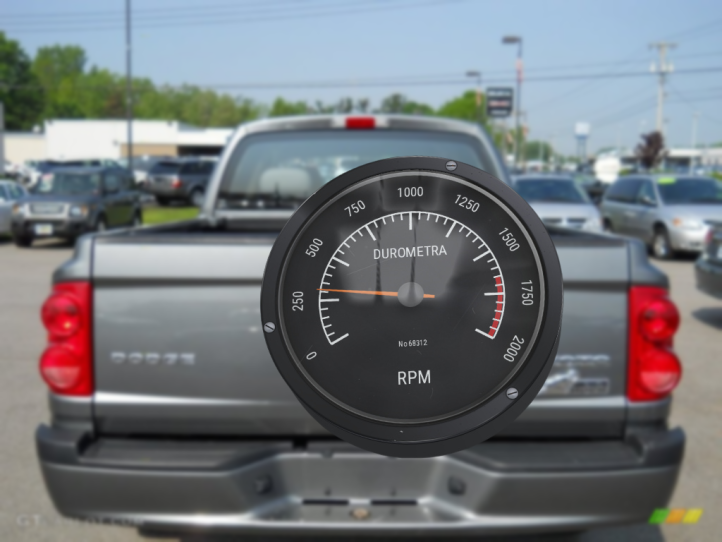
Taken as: 300 rpm
